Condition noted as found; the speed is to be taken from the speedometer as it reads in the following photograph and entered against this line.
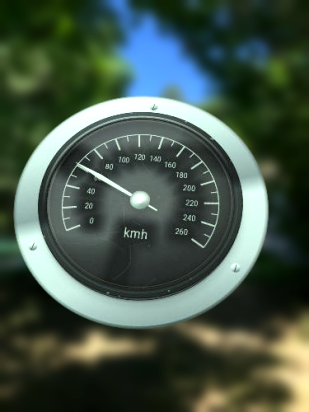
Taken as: 60 km/h
